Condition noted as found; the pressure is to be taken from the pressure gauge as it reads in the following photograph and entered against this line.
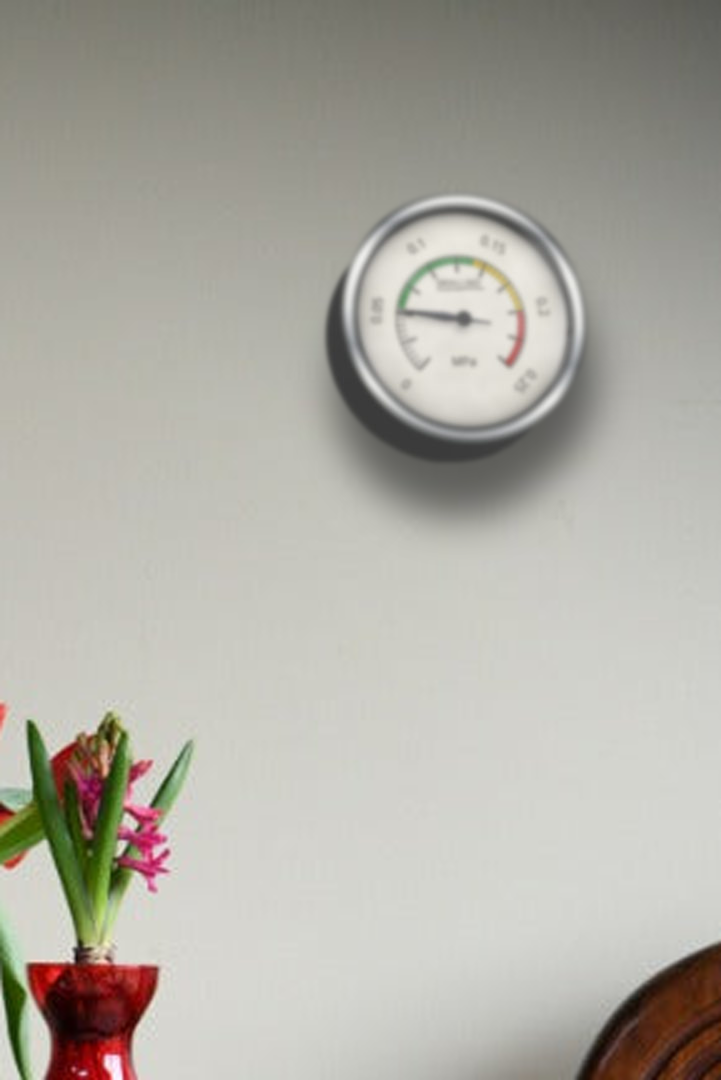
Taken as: 0.05 MPa
